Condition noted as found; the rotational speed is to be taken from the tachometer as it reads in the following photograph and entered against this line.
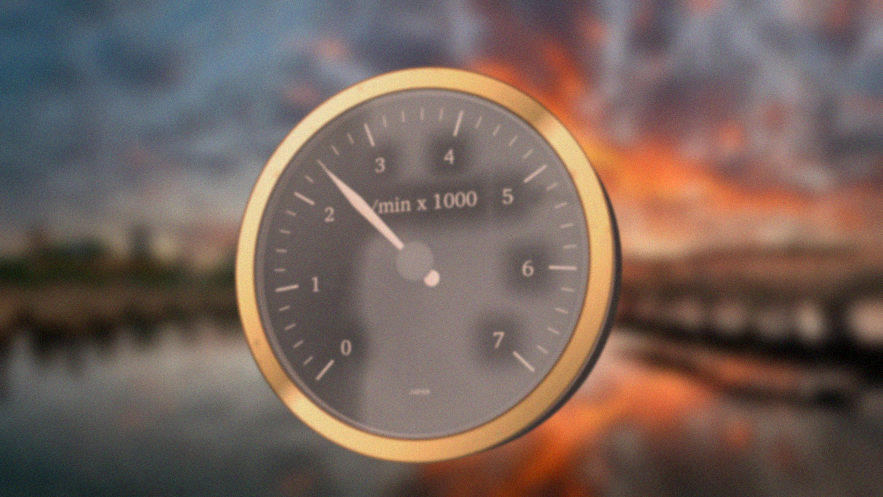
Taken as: 2400 rpm
